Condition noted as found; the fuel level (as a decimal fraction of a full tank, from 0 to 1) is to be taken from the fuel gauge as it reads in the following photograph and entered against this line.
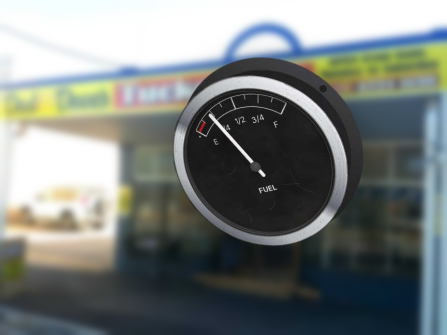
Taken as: 0.25
